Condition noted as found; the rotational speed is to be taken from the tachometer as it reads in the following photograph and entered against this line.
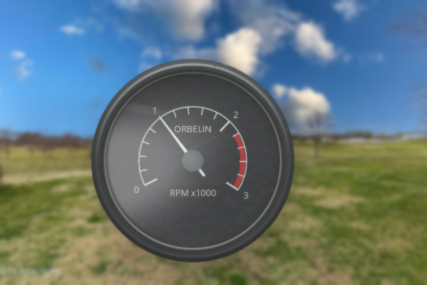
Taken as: 1000 rpm
